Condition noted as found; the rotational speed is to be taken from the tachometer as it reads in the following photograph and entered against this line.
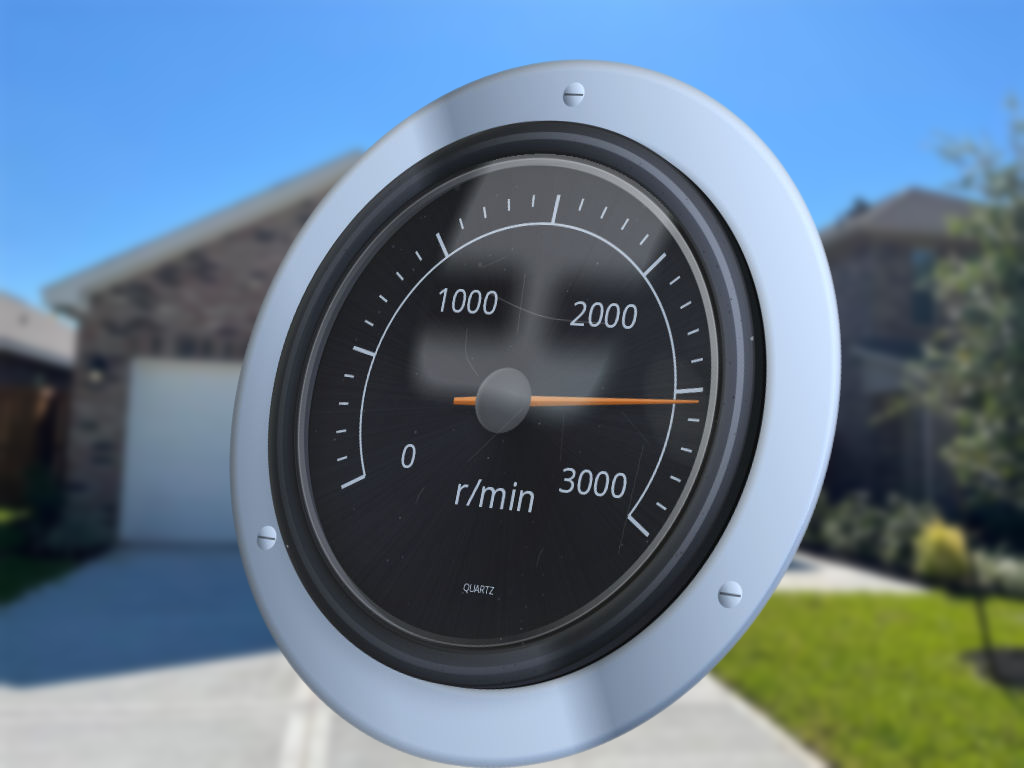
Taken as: 2550 rpm
